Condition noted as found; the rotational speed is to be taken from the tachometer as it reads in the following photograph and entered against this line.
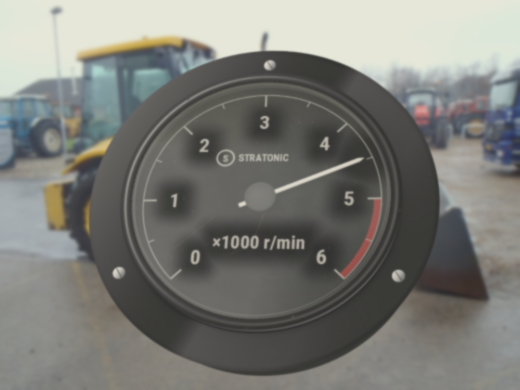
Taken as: 4500 rpm
